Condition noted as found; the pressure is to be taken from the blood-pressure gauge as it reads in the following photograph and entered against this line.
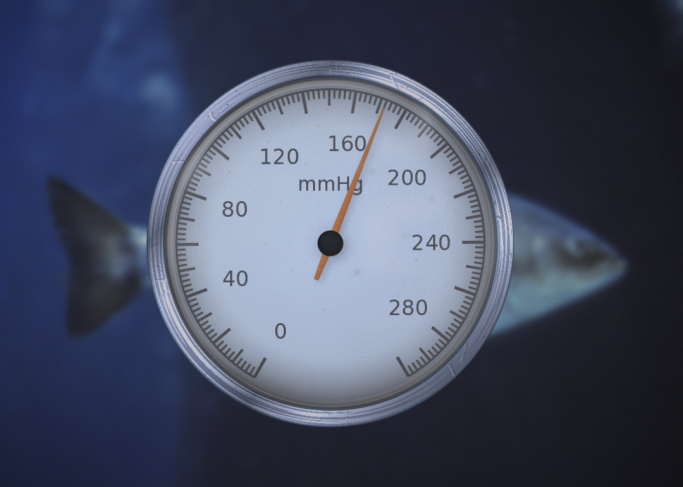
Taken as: 172 mmHg
